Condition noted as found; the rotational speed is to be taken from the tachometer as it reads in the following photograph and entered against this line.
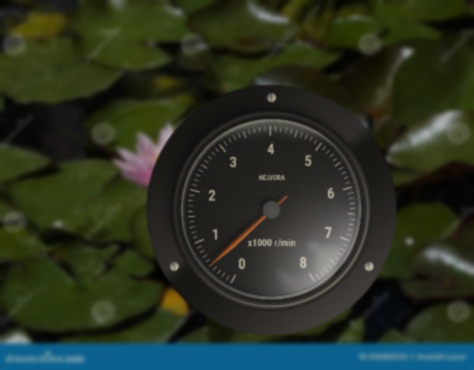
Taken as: 500 rpm
